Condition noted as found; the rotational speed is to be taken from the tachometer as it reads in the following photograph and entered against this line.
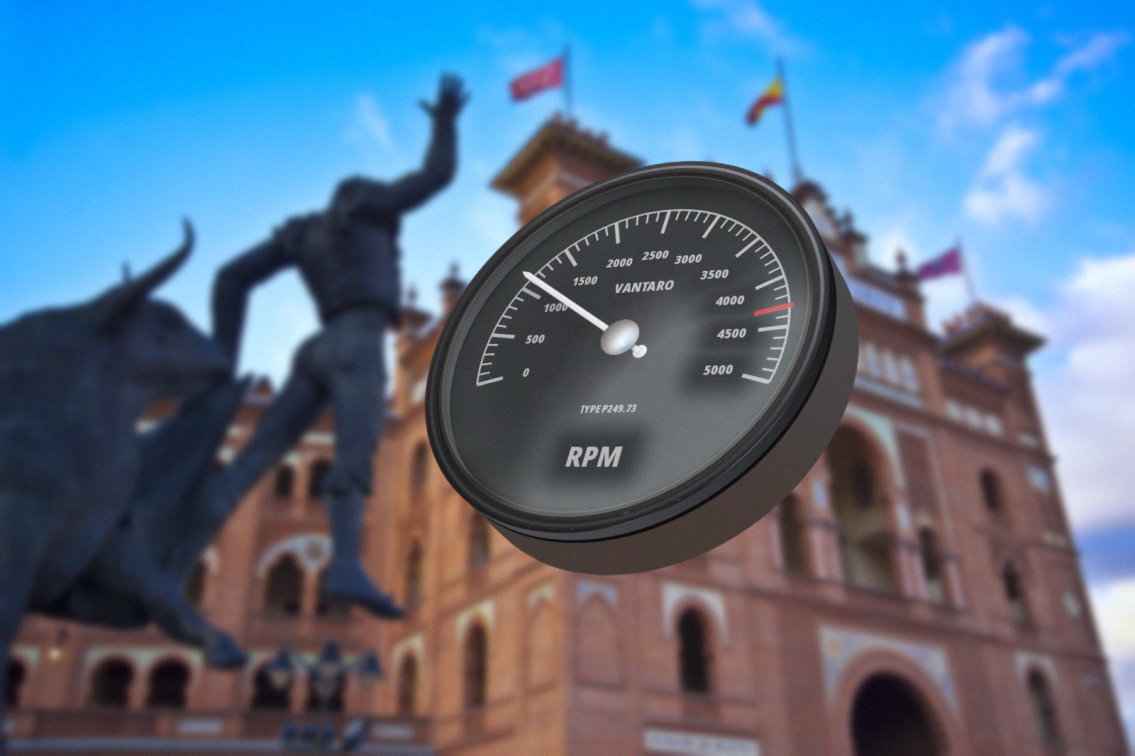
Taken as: 1100 rpm
